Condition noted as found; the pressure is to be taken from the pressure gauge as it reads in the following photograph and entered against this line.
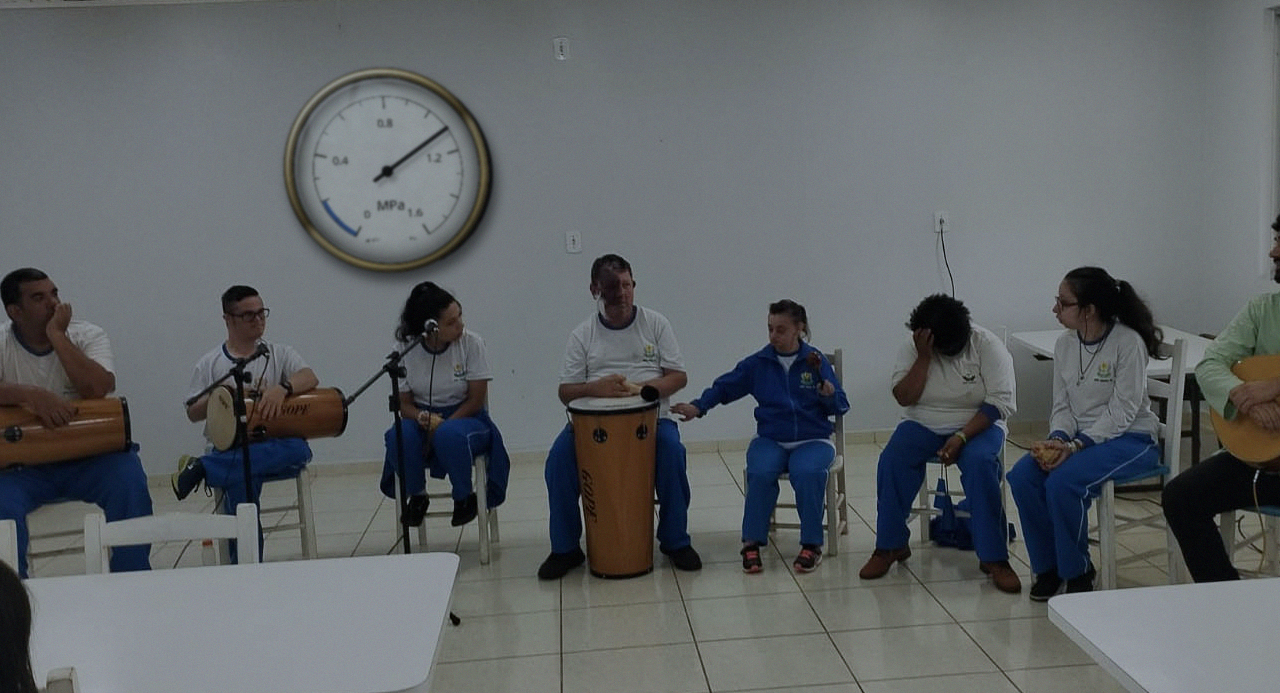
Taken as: 1.1 MPa
